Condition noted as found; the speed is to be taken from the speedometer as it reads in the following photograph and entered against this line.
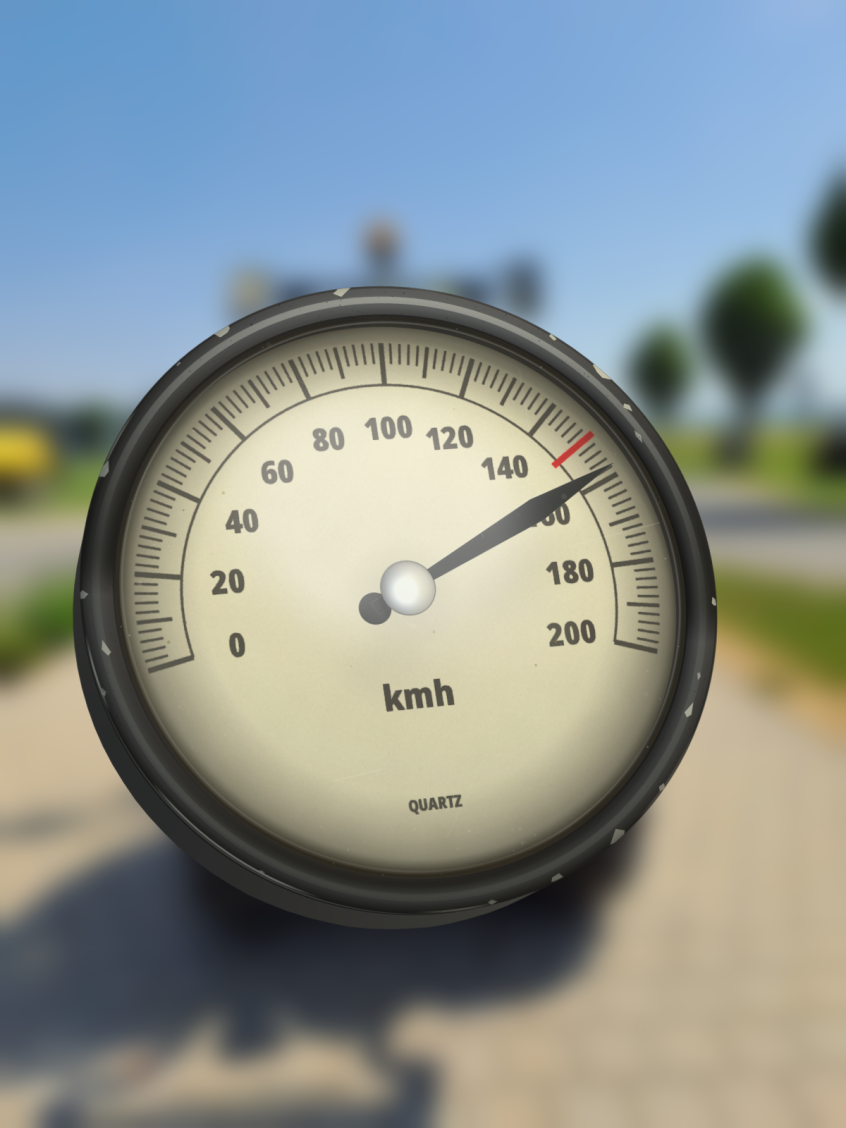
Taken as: 158 km/h
